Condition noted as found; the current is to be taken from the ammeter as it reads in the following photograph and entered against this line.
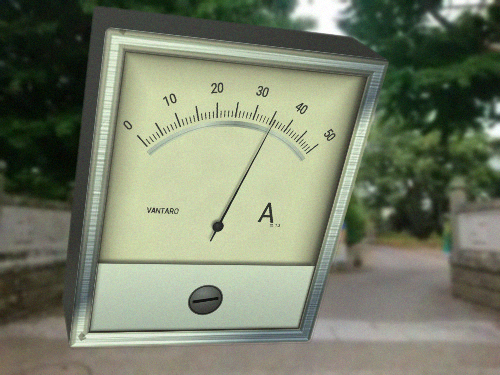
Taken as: 35 A
